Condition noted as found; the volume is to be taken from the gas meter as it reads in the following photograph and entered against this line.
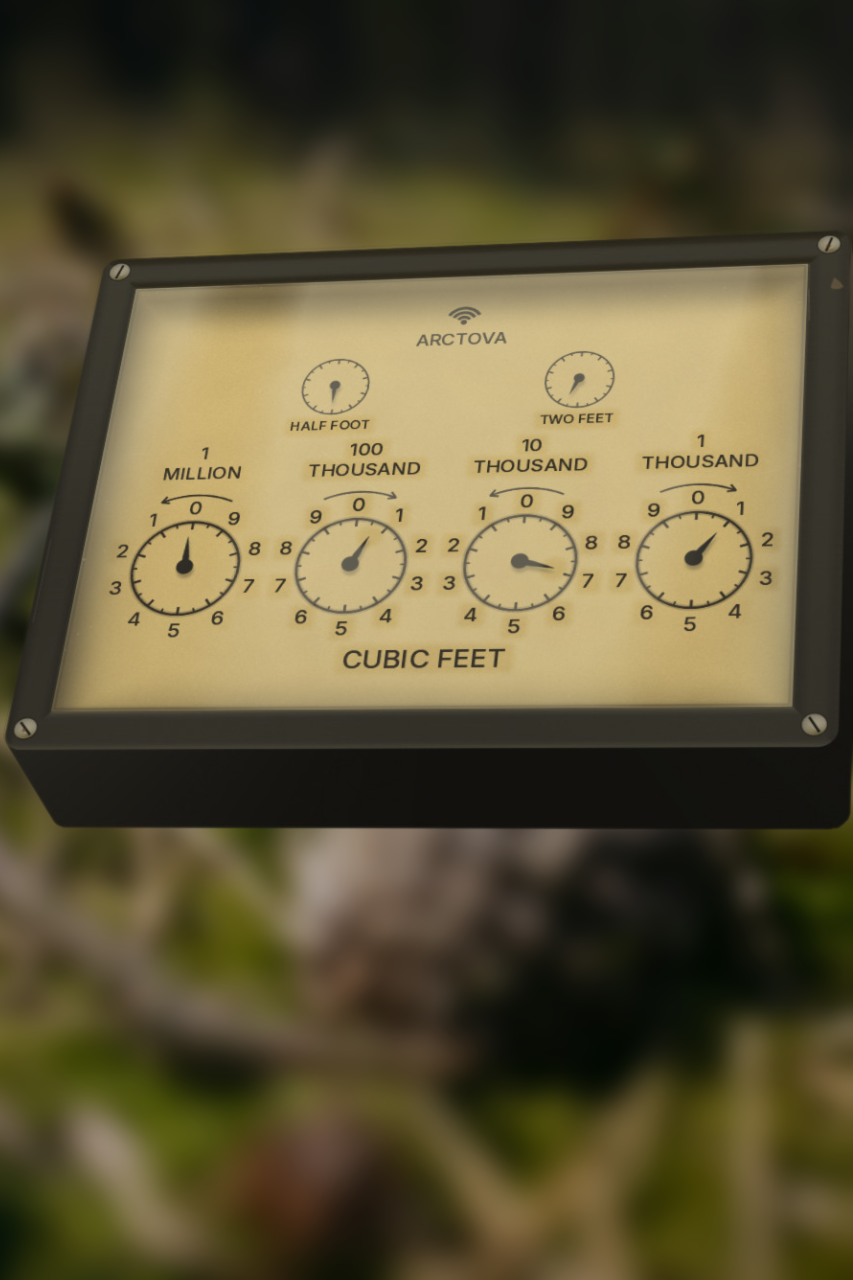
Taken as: 7100 ft³
